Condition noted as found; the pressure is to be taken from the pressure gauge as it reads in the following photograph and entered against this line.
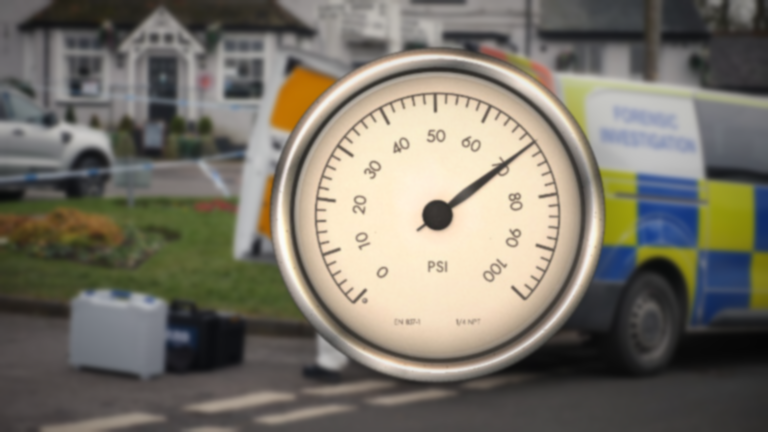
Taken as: 70 psi
